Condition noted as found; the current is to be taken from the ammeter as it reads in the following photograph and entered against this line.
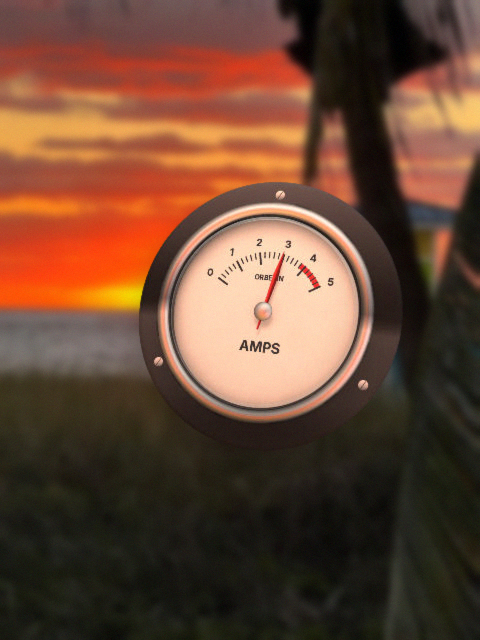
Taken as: 3 A
